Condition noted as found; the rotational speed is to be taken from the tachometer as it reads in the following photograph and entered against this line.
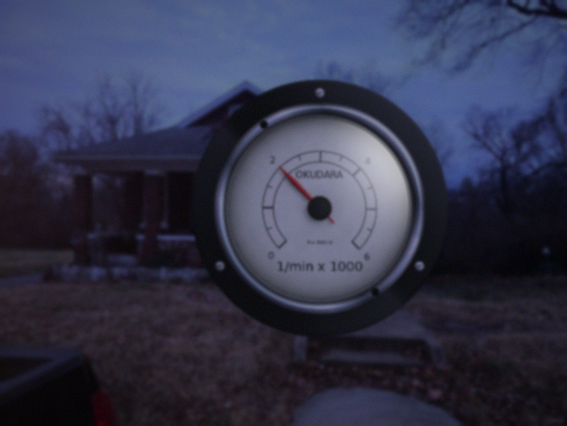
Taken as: 2000 rpm
